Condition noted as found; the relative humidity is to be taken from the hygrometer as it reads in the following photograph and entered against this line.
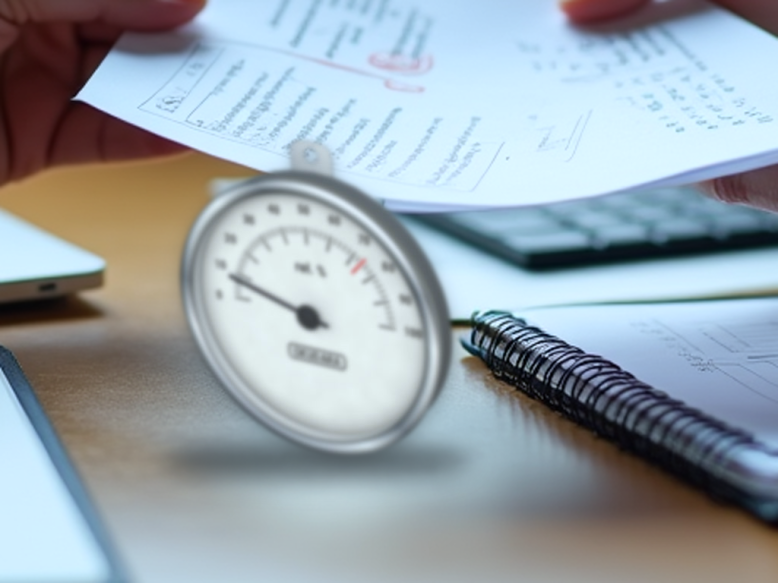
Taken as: 10 %
